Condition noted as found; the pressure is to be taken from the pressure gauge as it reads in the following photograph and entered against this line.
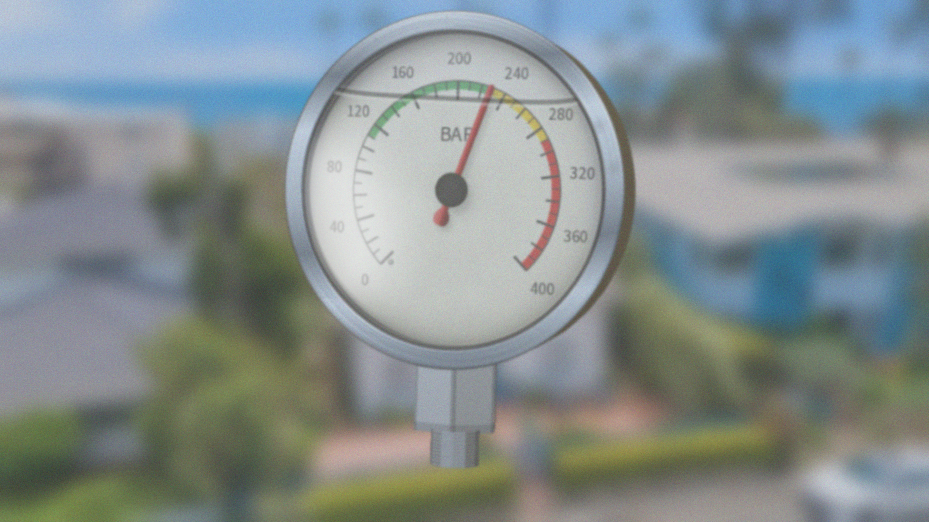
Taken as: 230 bar
